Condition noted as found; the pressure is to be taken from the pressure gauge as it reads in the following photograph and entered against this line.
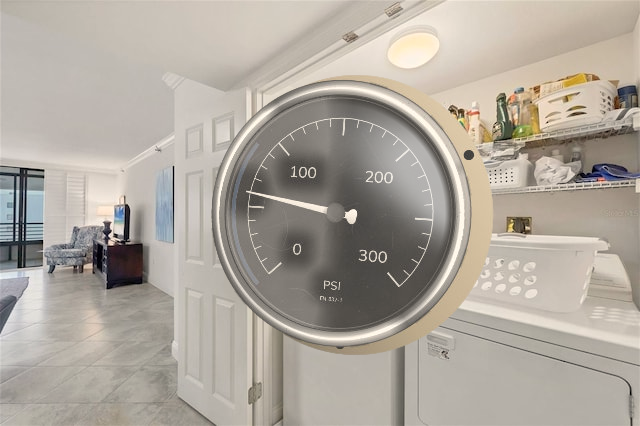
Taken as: 60 psi
